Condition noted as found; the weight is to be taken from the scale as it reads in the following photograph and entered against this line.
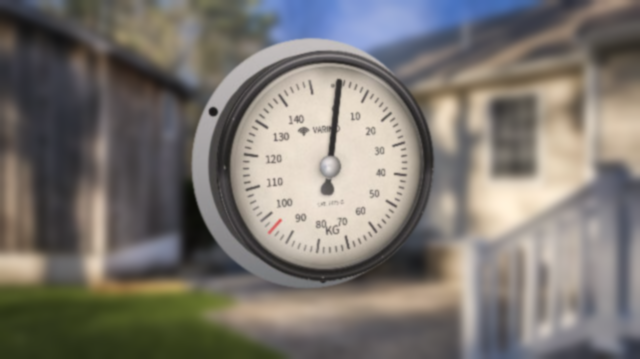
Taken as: 0 kg
